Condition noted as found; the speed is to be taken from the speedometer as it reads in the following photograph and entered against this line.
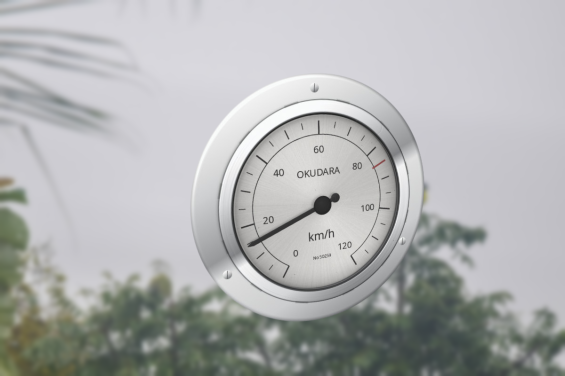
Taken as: 15 km/h
